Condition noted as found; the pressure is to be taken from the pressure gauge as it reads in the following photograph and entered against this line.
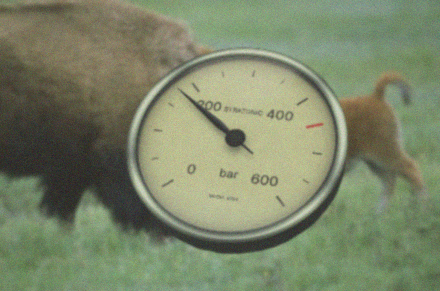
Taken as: 175 bar
